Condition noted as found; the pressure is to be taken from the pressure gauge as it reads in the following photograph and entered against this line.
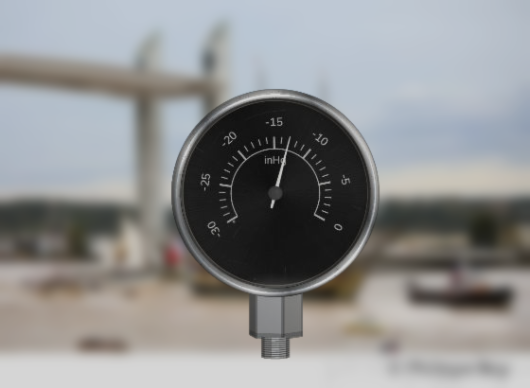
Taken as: -13 inHg
